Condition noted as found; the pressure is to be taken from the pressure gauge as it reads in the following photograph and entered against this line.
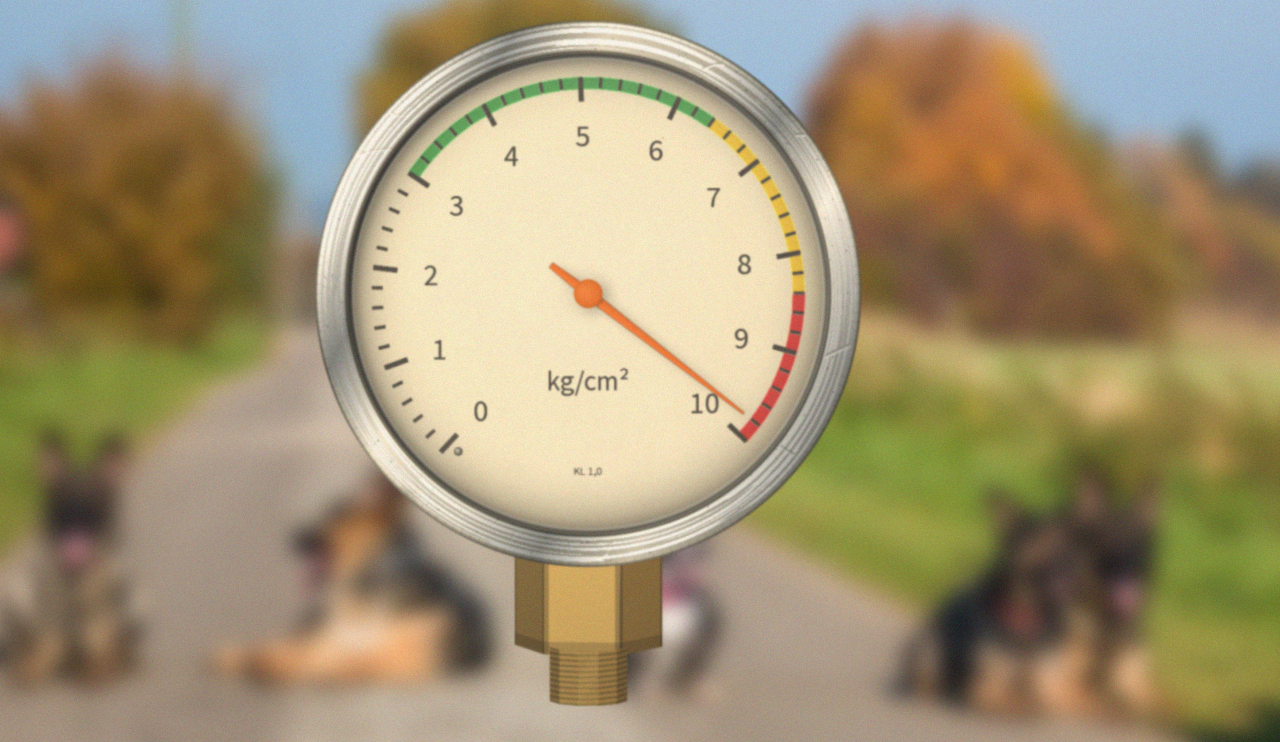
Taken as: 9.8 kg/cm²
